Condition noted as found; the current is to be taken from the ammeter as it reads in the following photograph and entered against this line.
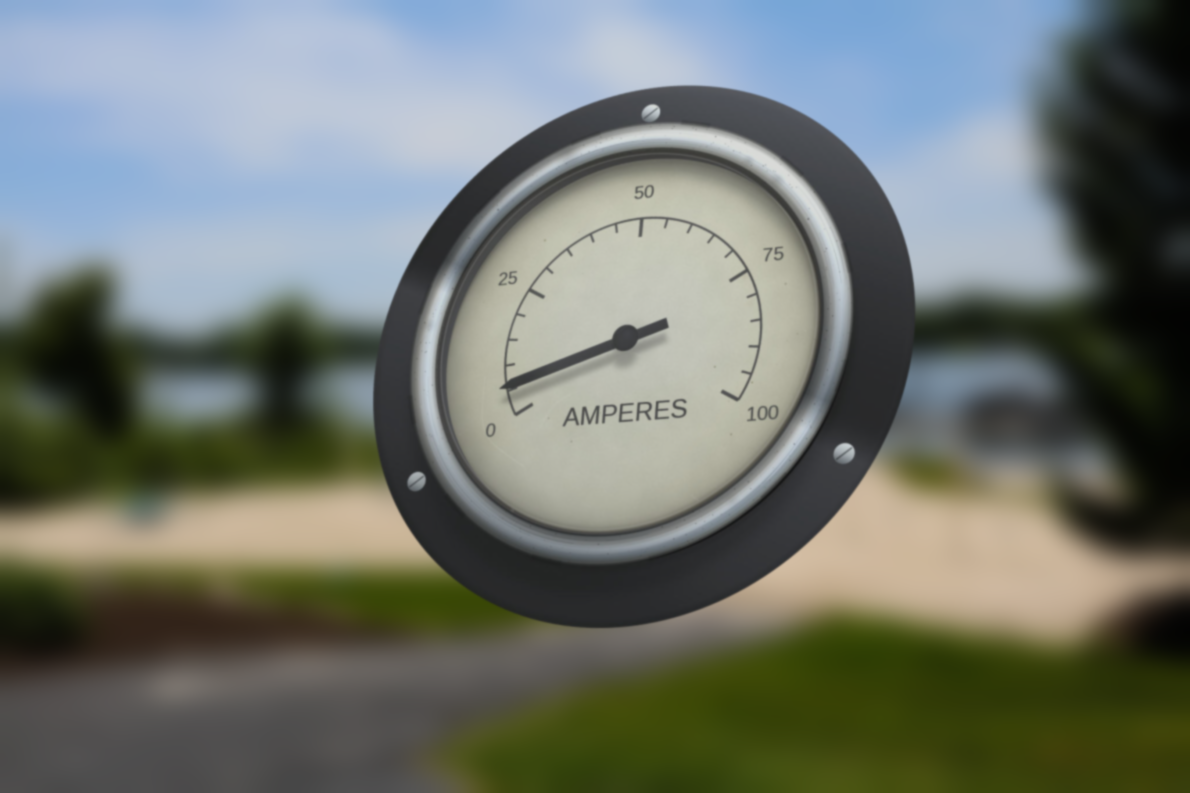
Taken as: 5 A
